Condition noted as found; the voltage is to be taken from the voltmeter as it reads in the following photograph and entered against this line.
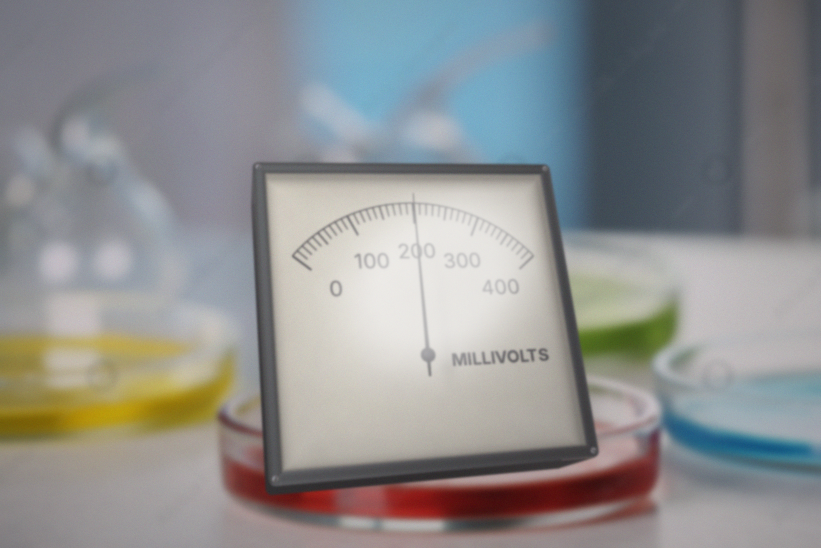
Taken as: 200 mV
